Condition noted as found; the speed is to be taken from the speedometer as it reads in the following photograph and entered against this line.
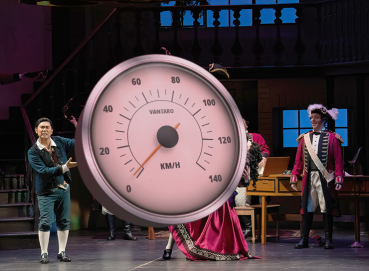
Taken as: 2.5 km/h
